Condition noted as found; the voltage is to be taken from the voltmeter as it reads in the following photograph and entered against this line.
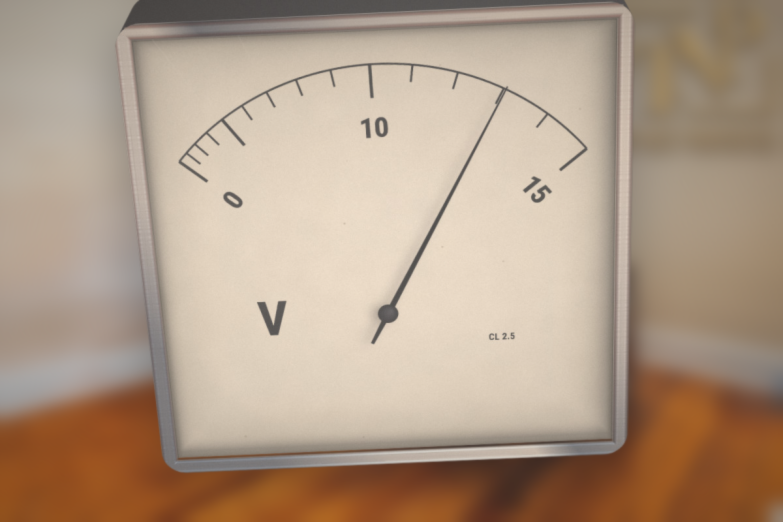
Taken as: 13 V
